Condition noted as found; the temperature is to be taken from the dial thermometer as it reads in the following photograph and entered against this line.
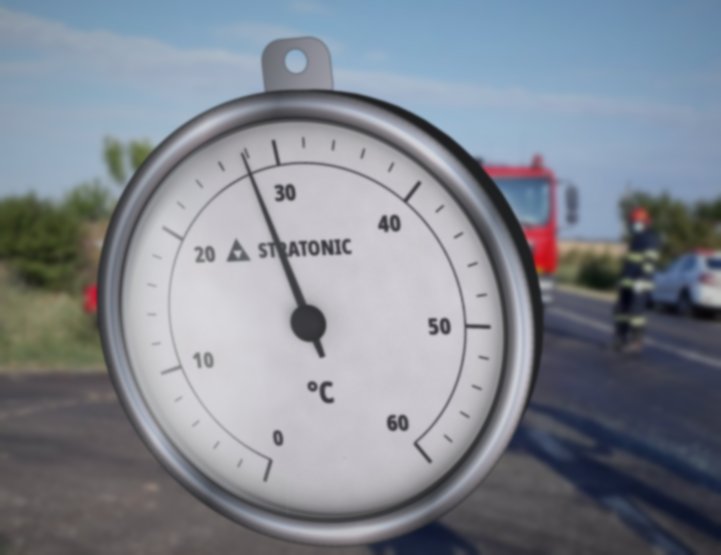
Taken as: 28 °C
